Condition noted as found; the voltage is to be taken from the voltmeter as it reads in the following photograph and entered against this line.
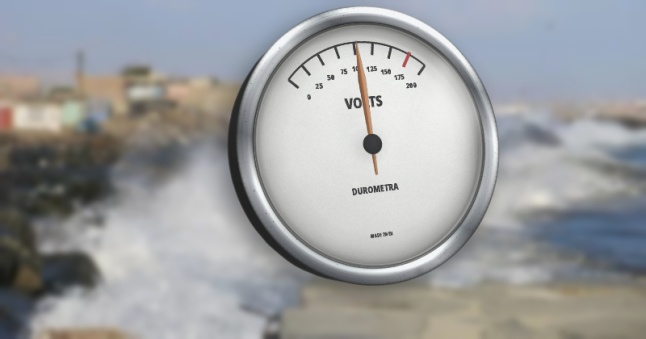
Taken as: 100 V
